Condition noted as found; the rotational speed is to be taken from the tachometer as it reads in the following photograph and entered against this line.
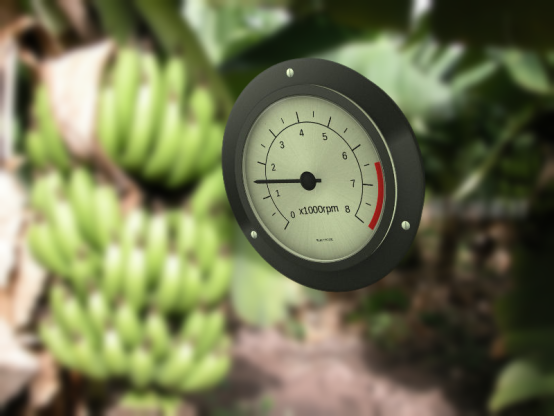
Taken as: 1500 rpm
